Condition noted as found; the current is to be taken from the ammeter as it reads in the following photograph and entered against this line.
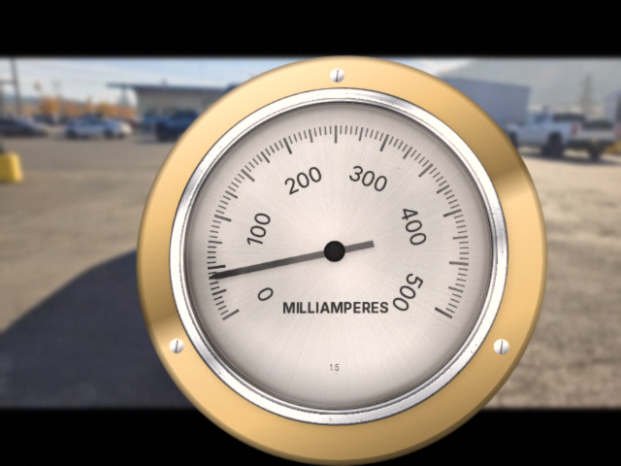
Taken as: 40 mA
